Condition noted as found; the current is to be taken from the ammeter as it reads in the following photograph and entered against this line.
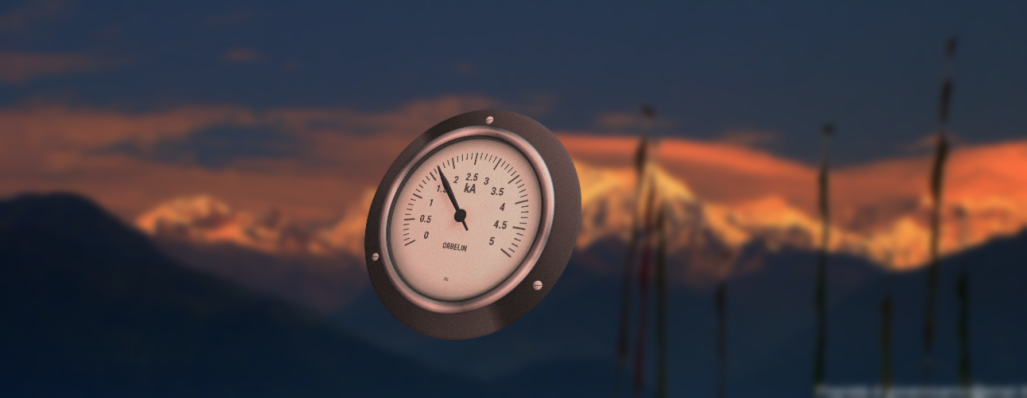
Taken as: 1.7 kA
